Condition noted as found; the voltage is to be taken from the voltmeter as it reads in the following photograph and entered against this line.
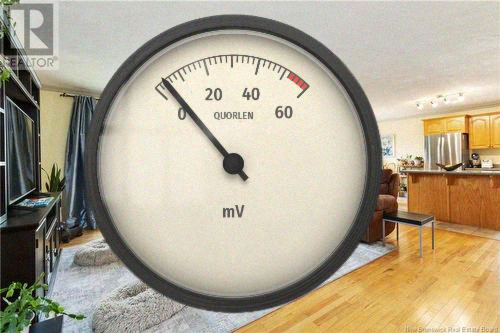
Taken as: 4 mV
